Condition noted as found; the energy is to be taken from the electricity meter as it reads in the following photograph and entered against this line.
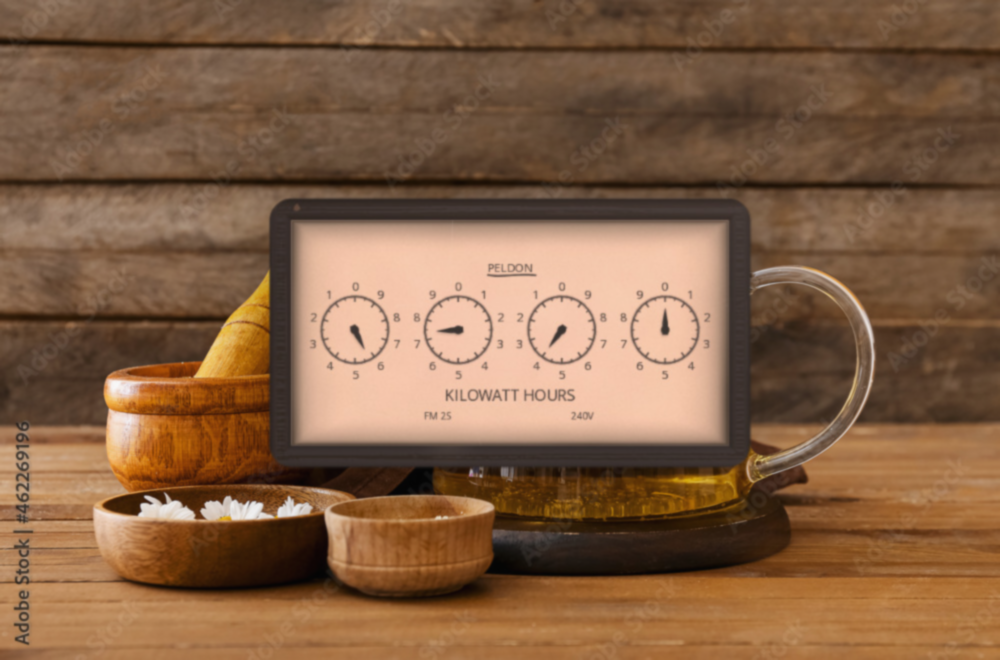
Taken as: 5740 kWh
